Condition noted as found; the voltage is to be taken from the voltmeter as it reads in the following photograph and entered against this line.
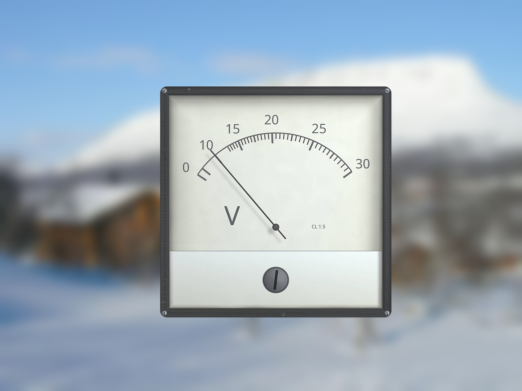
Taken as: 10 V
